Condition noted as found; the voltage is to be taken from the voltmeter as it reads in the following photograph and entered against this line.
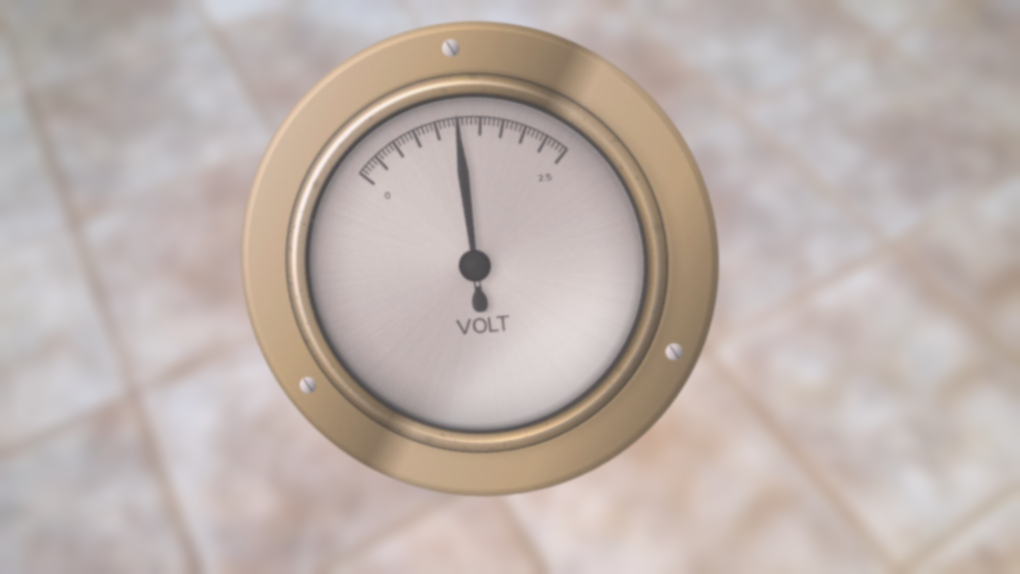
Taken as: 1.25 V
